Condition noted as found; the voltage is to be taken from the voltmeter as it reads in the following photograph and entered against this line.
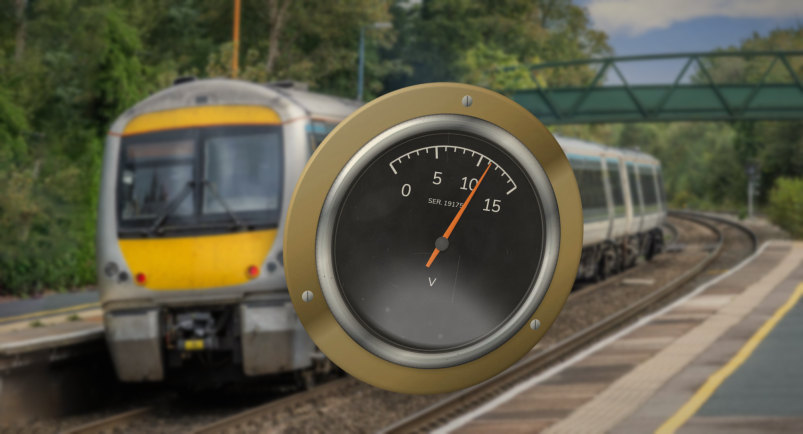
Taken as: 11 V
